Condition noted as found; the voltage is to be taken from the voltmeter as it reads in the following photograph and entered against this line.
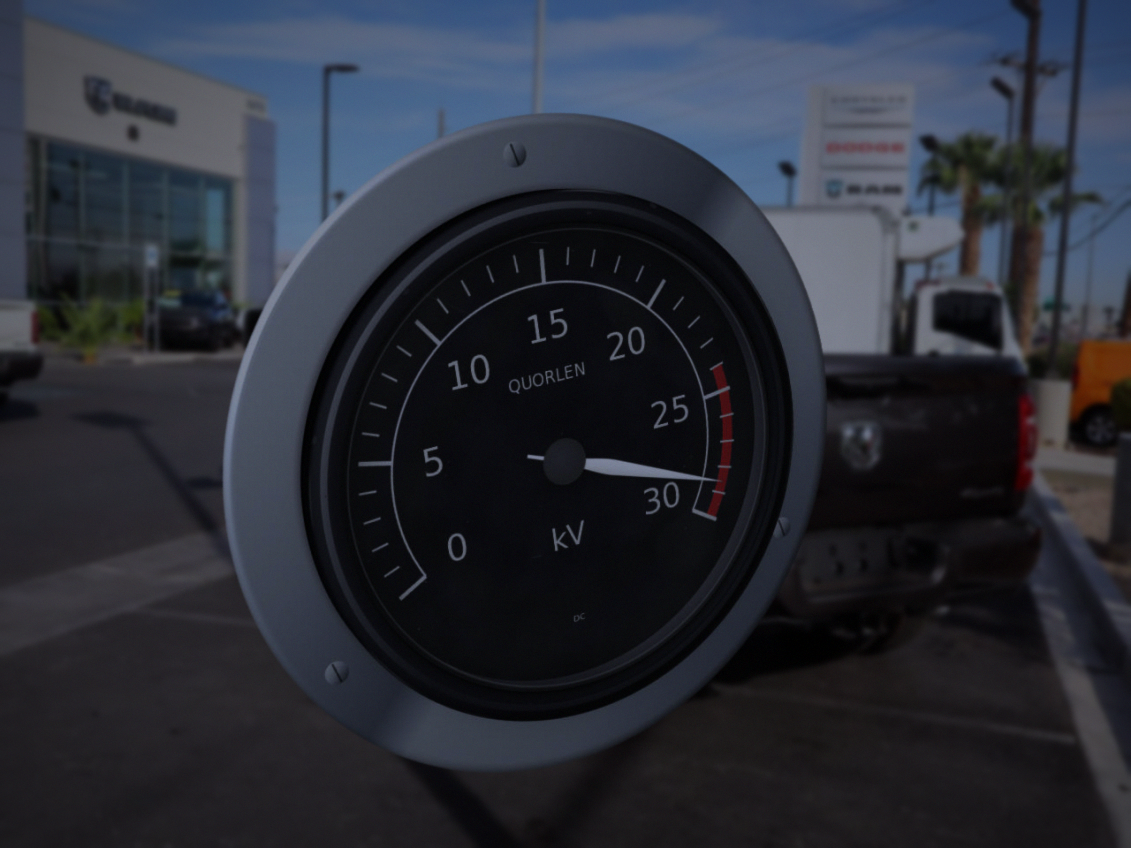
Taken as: 28.5 kV
